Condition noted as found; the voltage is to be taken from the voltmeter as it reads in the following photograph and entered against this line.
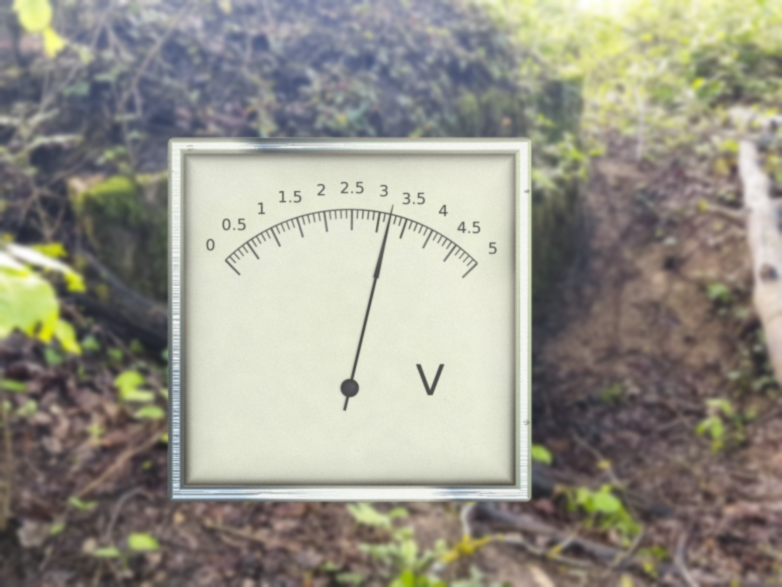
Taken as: 3.2 V
